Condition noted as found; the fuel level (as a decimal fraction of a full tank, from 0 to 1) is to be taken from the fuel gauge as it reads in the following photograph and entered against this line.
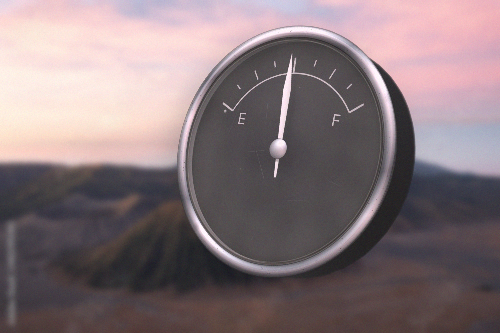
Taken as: 0.5
